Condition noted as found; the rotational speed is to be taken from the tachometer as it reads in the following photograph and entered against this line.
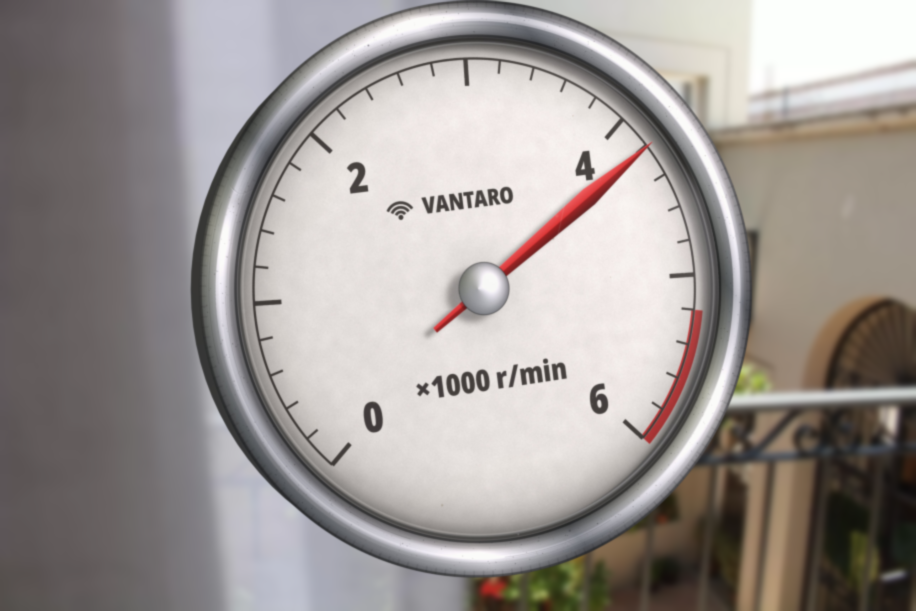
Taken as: 4200 rpm
